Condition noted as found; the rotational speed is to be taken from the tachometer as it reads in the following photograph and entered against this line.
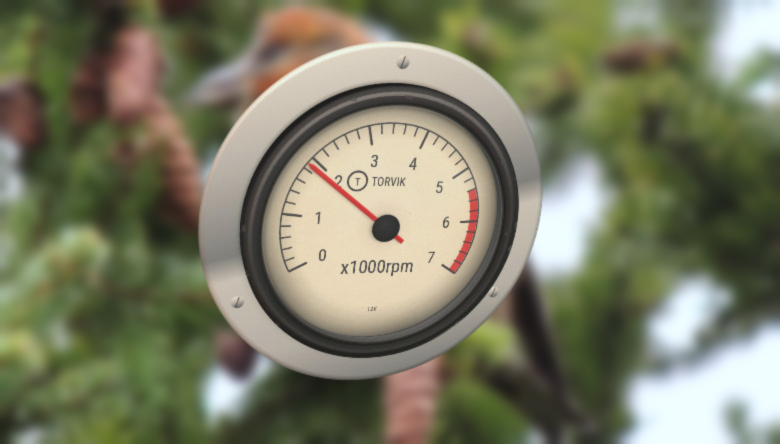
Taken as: 1900 rpm
